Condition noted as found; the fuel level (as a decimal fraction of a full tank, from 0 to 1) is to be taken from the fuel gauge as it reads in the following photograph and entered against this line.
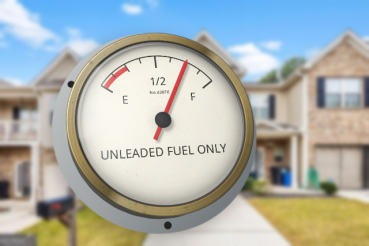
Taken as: 0.75
